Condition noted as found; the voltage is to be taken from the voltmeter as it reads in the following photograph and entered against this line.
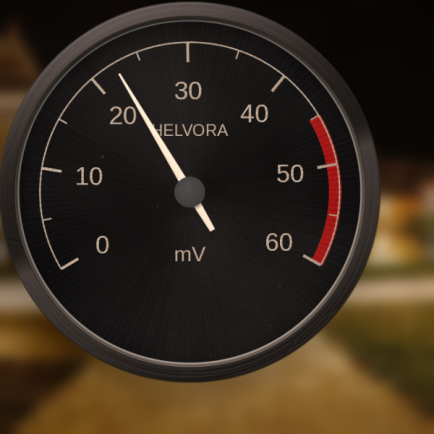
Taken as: 22.5 mV
